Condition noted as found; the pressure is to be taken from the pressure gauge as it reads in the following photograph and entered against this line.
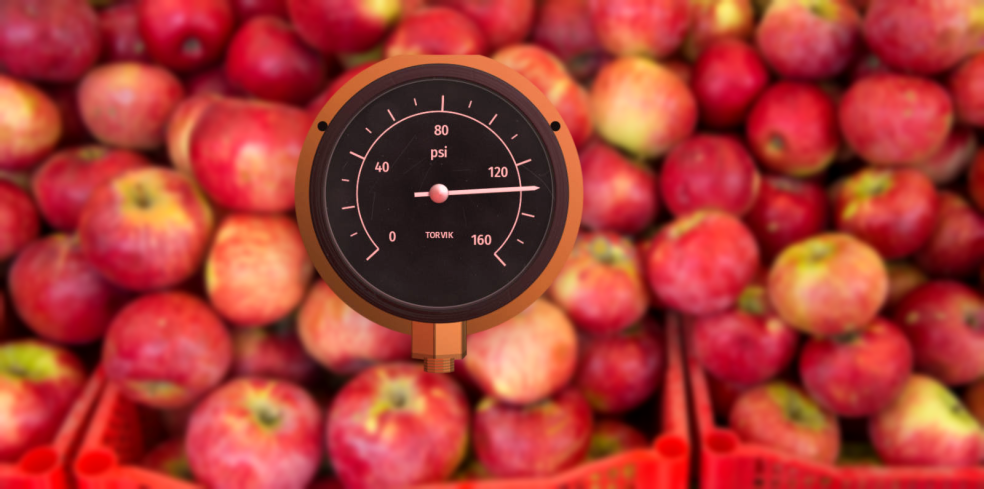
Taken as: 130 psi
